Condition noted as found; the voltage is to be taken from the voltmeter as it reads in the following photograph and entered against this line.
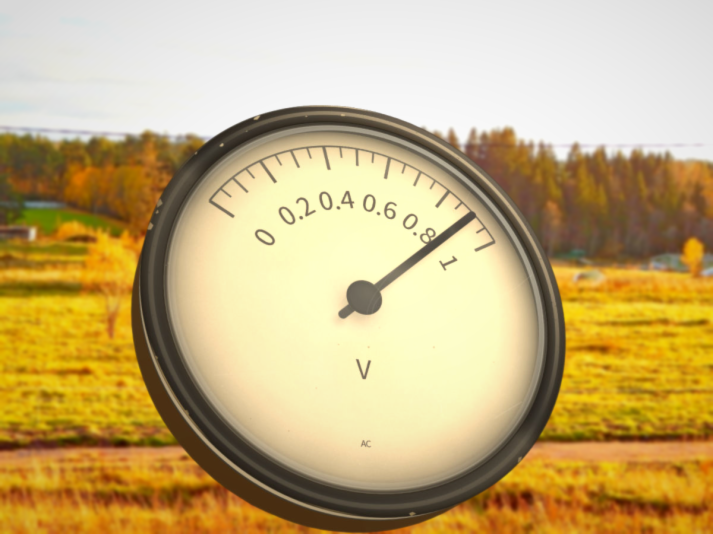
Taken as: 0.9 V
